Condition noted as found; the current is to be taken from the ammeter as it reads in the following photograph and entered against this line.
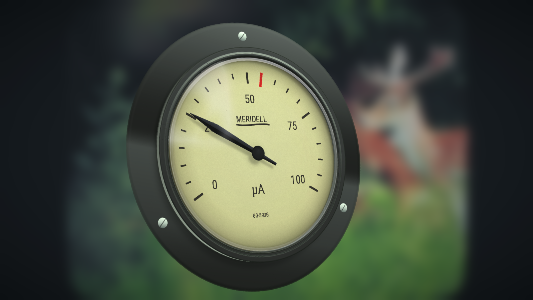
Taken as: 25 µA
